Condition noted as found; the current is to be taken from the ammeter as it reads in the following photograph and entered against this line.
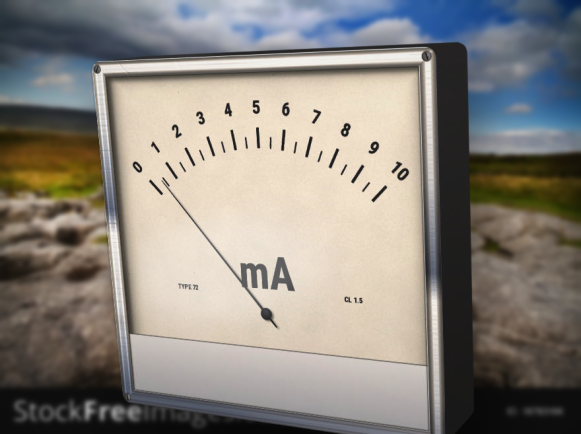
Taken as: 0.5 mA
